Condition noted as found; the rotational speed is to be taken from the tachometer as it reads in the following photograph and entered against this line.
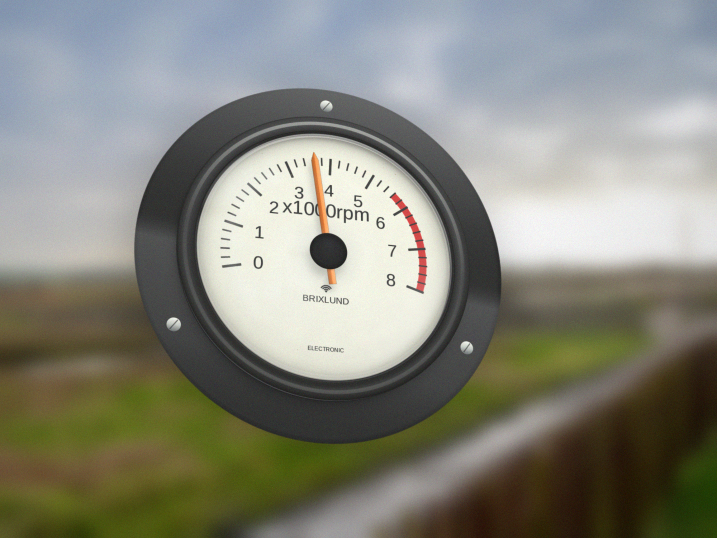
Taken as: 3600 rpm
